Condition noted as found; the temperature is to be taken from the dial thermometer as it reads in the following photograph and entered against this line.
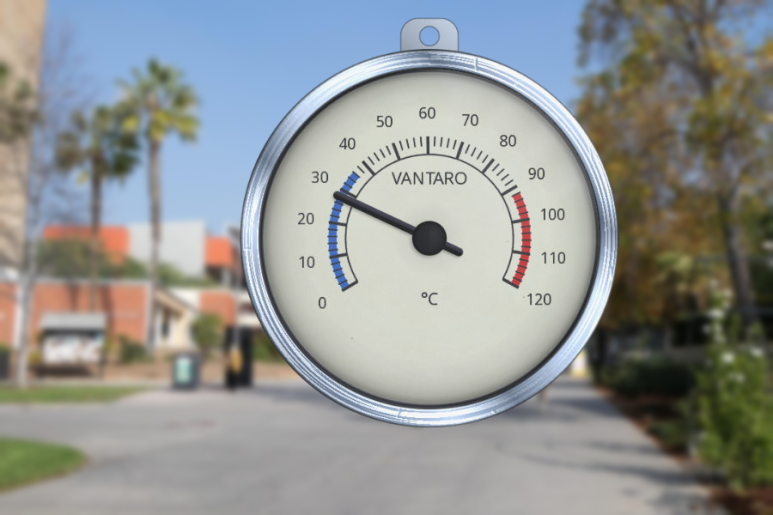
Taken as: 28 °C
